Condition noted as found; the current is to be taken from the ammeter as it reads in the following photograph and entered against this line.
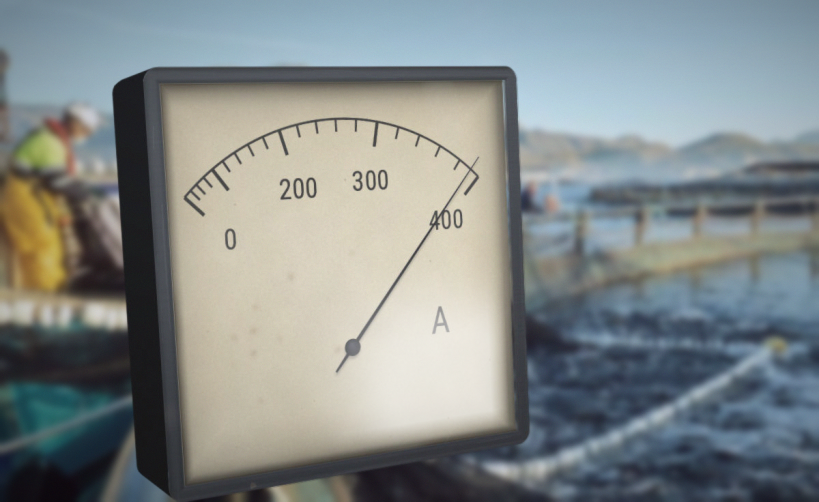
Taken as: 390 A
